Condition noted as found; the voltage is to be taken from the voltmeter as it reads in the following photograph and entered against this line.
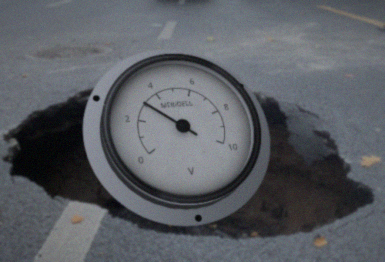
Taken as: 3 V
